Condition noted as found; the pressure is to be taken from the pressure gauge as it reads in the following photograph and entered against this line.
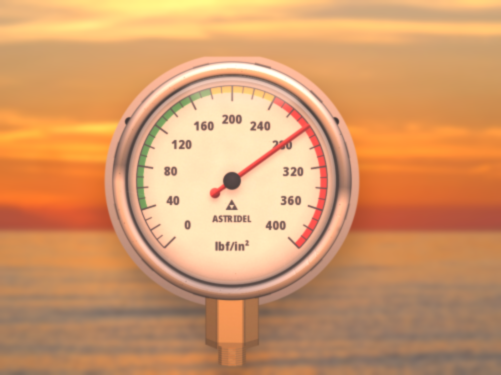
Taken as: 280 psi
